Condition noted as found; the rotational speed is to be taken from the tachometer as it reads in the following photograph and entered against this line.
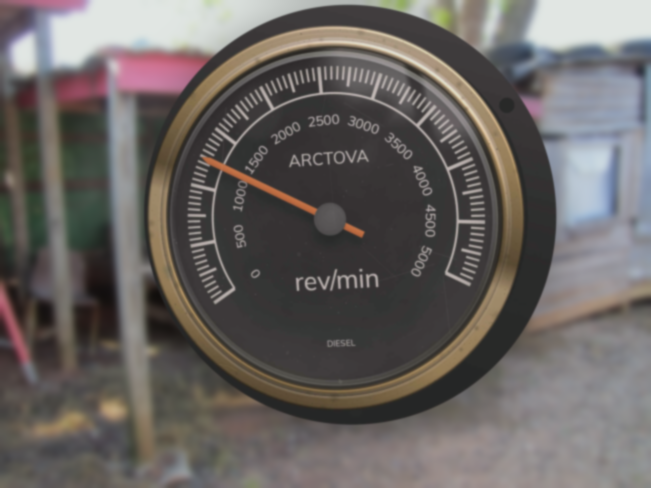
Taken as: 1250 rpm
